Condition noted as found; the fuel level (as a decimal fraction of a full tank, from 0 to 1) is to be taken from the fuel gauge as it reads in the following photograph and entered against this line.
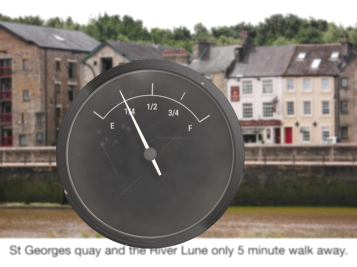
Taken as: 0.25
